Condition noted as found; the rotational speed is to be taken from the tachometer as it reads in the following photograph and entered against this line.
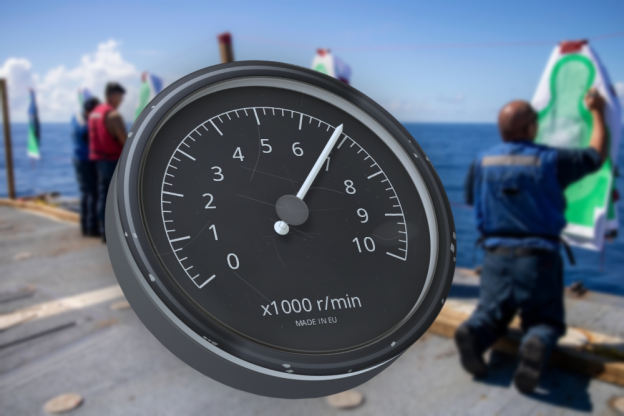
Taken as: 6800 rpm
